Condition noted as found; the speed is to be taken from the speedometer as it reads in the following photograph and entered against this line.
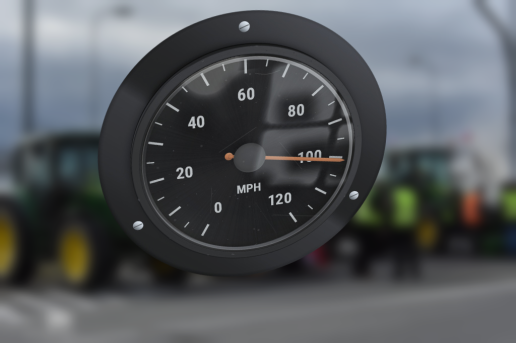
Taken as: 100 mph
